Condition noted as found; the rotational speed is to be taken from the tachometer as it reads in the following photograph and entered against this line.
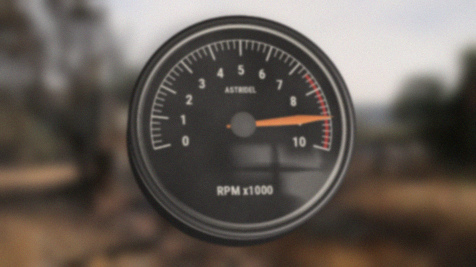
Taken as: 9000 rpm
